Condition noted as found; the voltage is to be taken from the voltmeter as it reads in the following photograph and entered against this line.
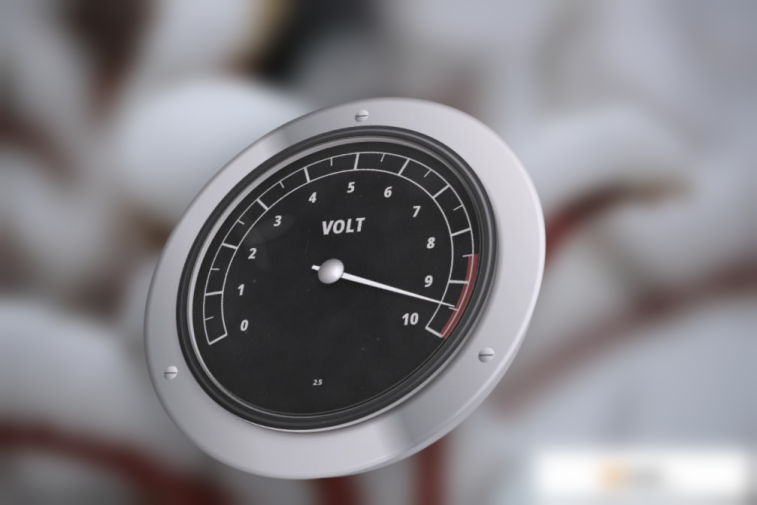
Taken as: 9.5 V
